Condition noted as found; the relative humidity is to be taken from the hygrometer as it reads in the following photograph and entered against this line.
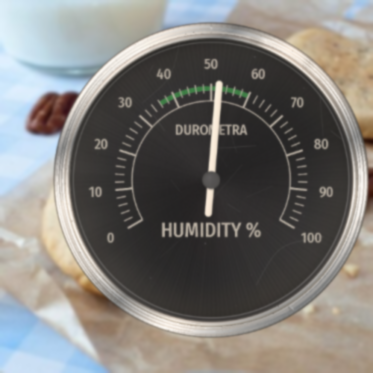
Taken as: 52 %
